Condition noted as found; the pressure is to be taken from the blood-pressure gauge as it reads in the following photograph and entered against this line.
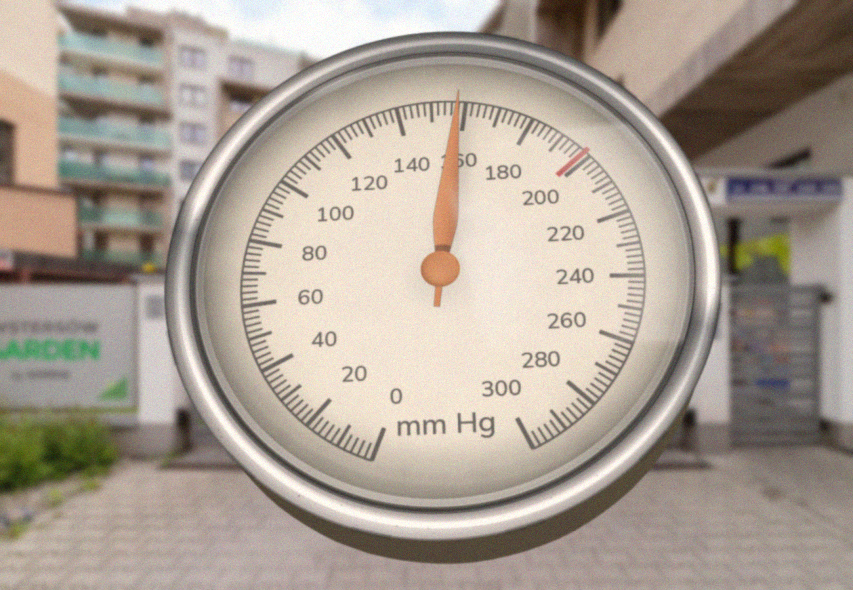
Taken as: 158 mmHg
